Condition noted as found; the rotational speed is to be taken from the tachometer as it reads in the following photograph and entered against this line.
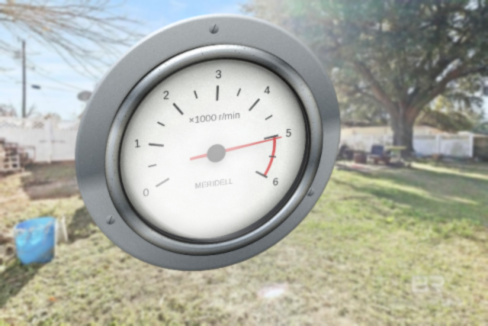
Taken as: 5000 rpm
